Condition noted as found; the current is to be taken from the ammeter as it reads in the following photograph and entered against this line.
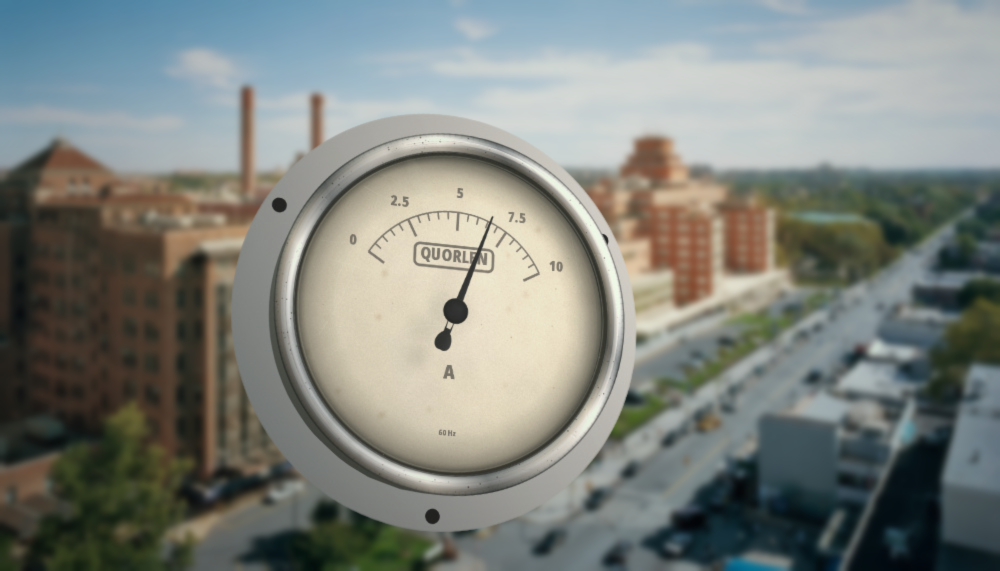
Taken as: 6.5 A
